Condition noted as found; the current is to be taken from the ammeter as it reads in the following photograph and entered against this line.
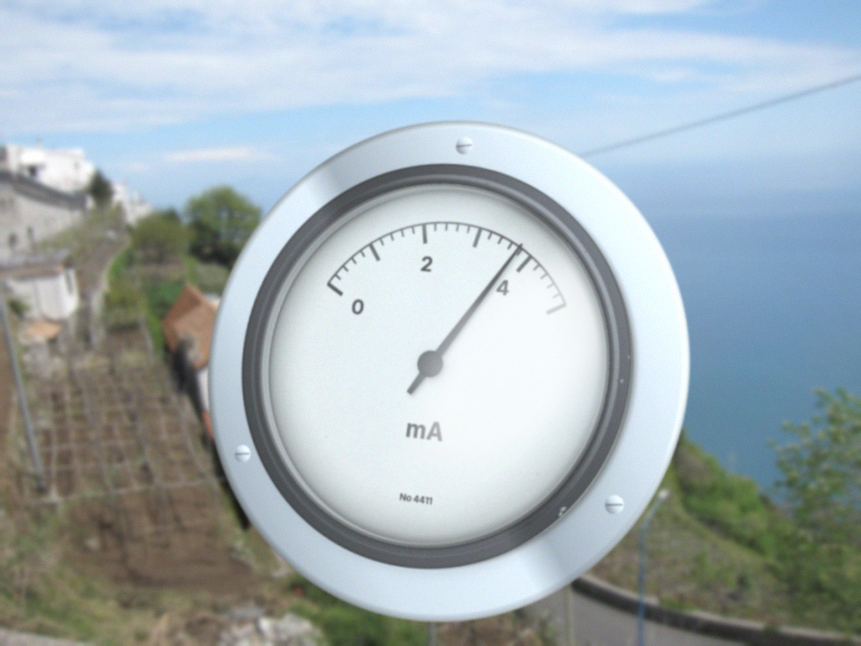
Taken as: 3.8 mA
